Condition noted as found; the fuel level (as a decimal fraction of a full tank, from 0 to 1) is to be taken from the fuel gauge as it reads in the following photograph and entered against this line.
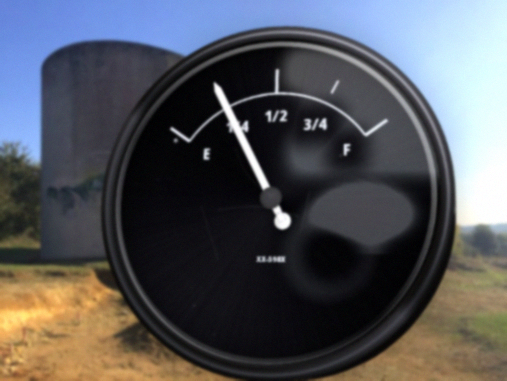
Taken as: 0.25
